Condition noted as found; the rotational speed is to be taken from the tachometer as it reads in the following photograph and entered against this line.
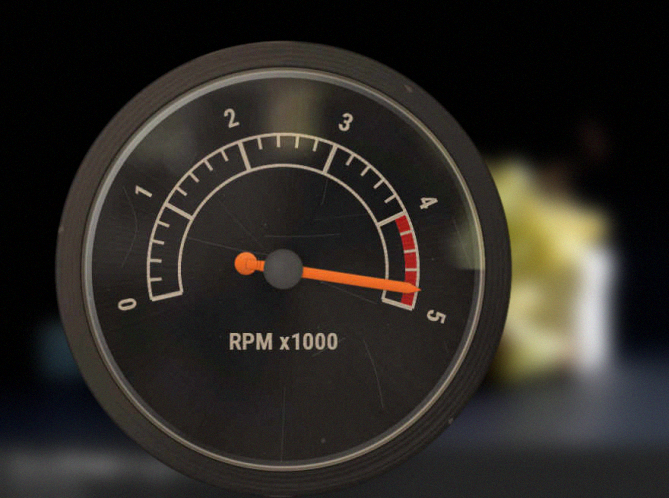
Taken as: 4800 rpm
